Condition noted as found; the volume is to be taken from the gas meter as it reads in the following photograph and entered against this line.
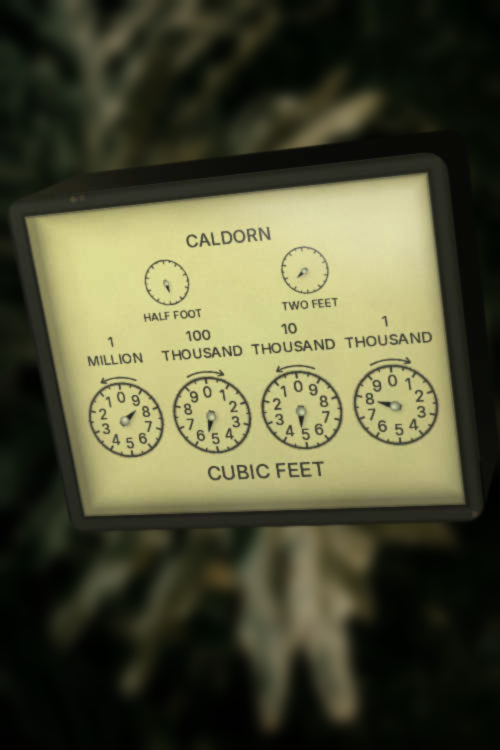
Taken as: 854800 ft³
